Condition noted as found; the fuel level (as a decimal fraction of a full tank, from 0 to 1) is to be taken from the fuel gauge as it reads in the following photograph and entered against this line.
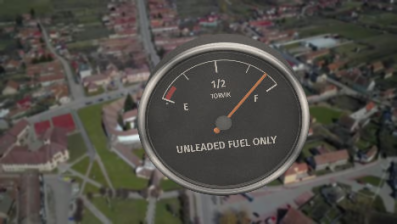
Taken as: 0.875
